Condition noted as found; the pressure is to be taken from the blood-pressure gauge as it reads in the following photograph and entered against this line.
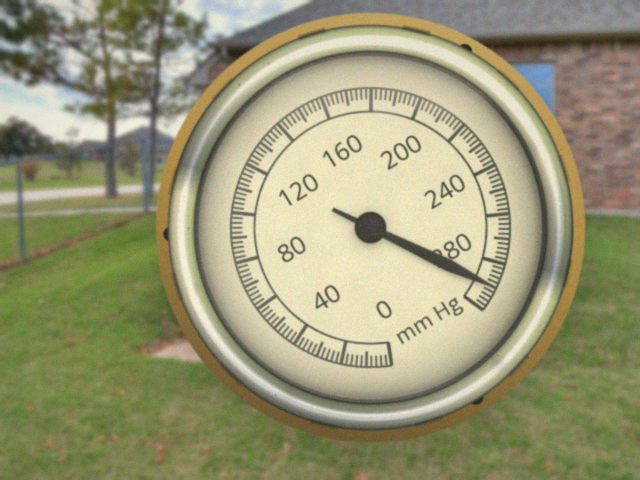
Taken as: 290 mmHg
